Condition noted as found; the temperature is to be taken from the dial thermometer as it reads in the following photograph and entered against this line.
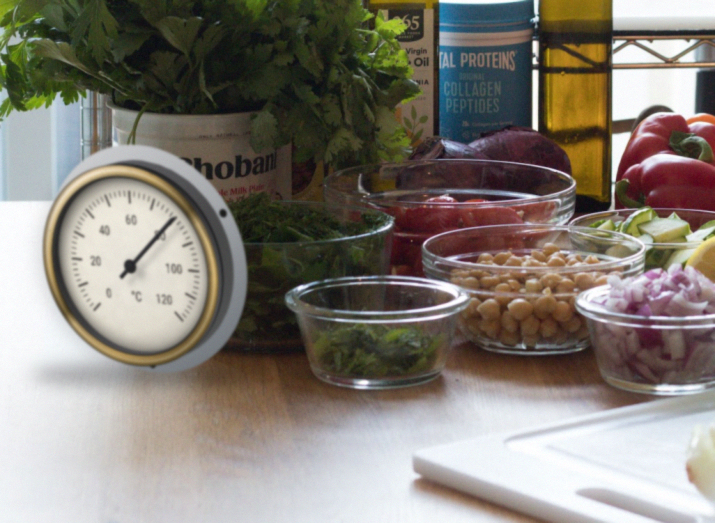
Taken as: 80 °C
